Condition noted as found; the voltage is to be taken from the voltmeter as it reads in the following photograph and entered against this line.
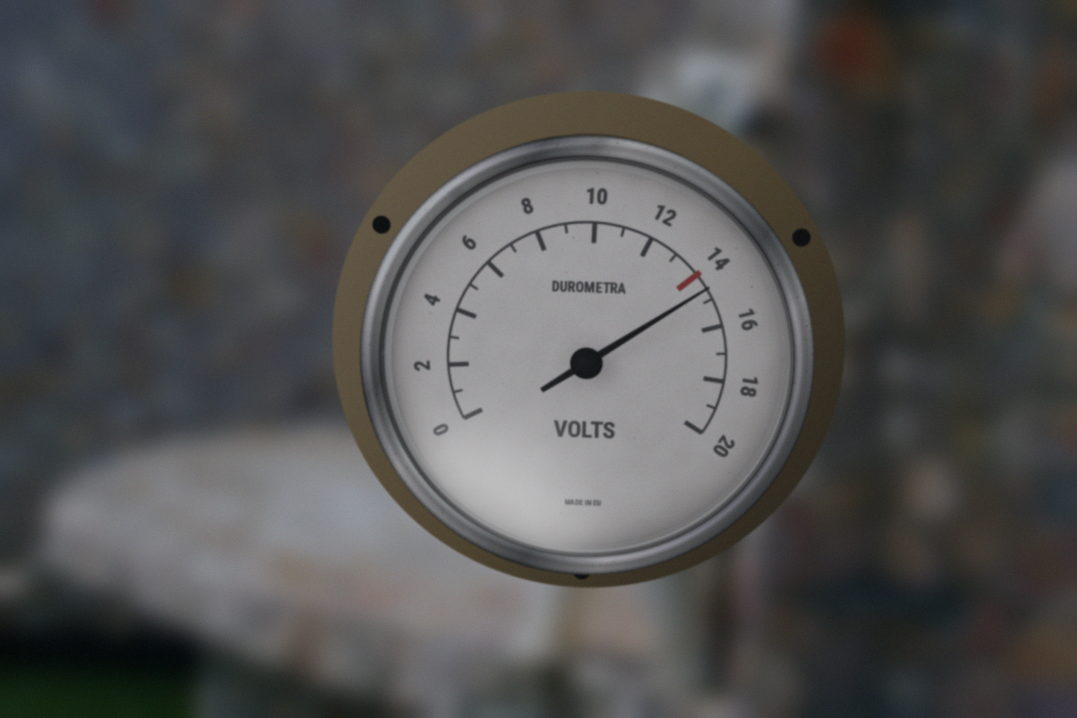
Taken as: 14.5 V
